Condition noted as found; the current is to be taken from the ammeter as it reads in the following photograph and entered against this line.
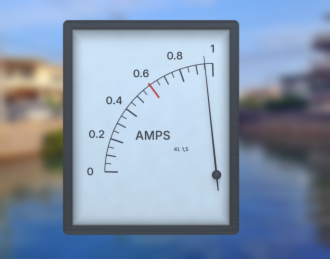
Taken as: 0.95 A
